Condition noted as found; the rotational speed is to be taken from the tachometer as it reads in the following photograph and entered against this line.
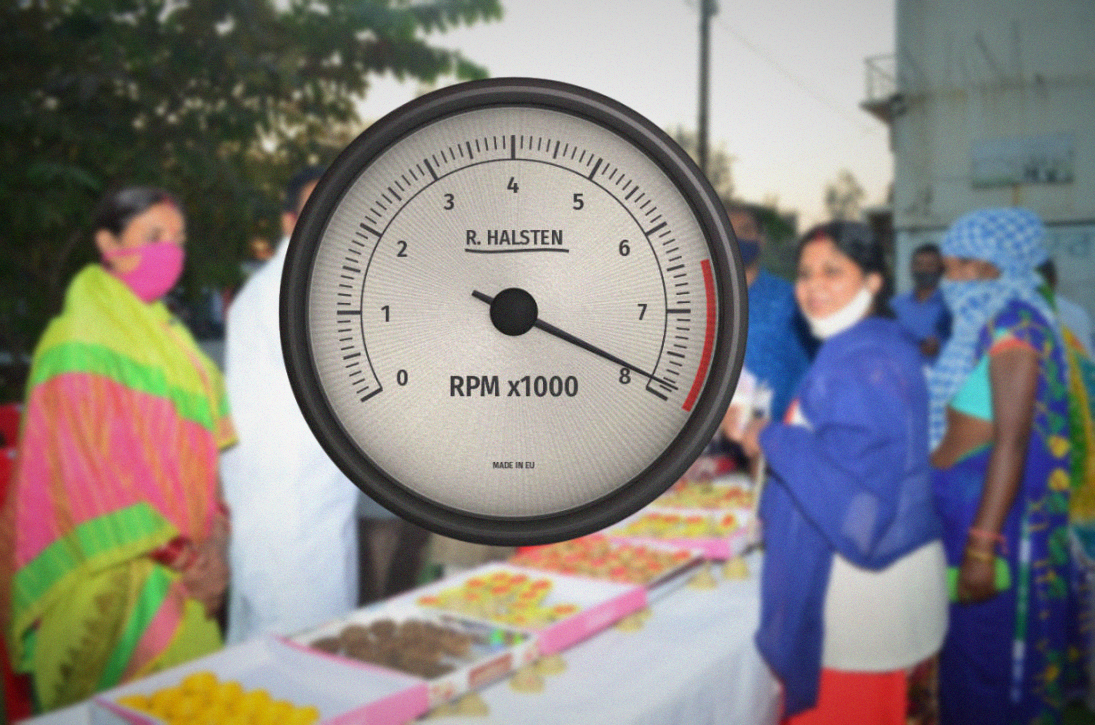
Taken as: 7850 rpm
